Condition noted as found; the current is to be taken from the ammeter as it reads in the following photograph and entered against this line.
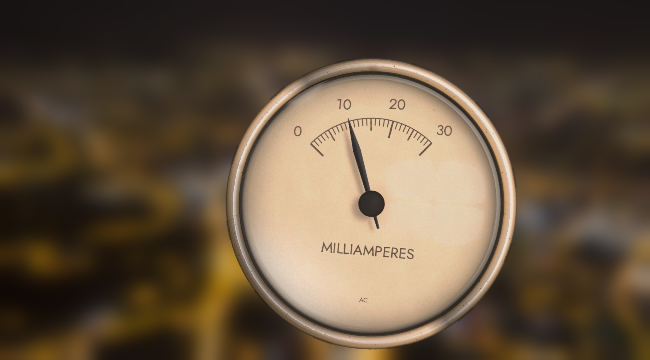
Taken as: 10 mA
